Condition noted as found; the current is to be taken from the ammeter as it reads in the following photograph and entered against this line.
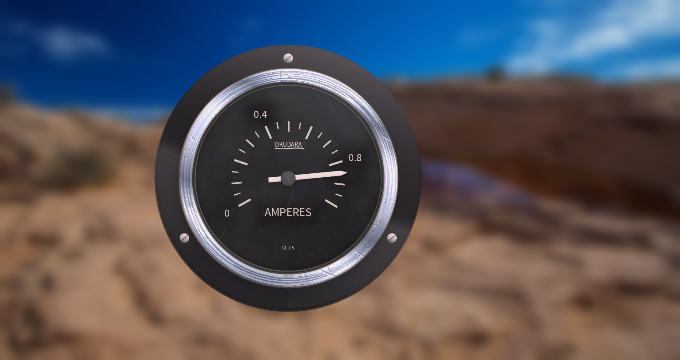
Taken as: 0.85 A
